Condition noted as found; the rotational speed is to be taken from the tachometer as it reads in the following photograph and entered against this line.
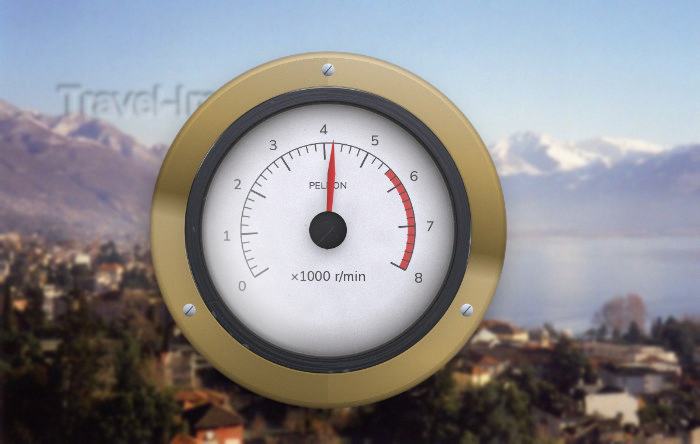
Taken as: 4200 rpm
